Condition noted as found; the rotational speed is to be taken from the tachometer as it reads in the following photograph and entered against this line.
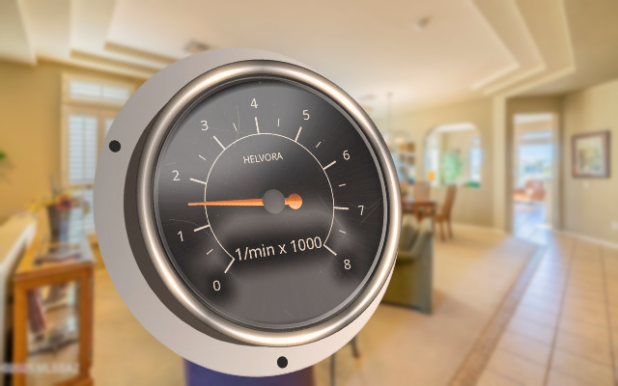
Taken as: 1500 rpm
